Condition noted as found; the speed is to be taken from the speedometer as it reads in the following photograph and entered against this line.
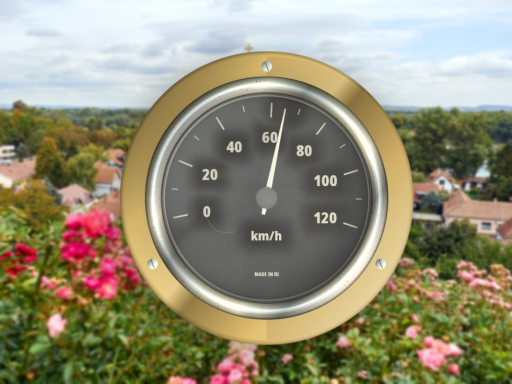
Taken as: 65 km/h
